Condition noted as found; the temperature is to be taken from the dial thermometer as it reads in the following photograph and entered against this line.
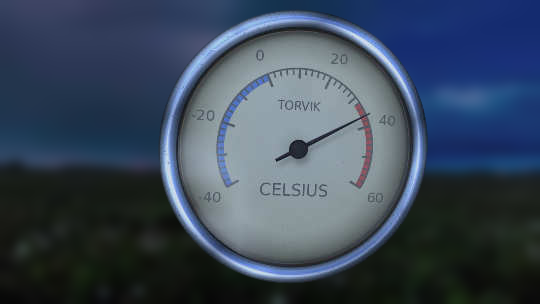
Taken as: 36 °C
